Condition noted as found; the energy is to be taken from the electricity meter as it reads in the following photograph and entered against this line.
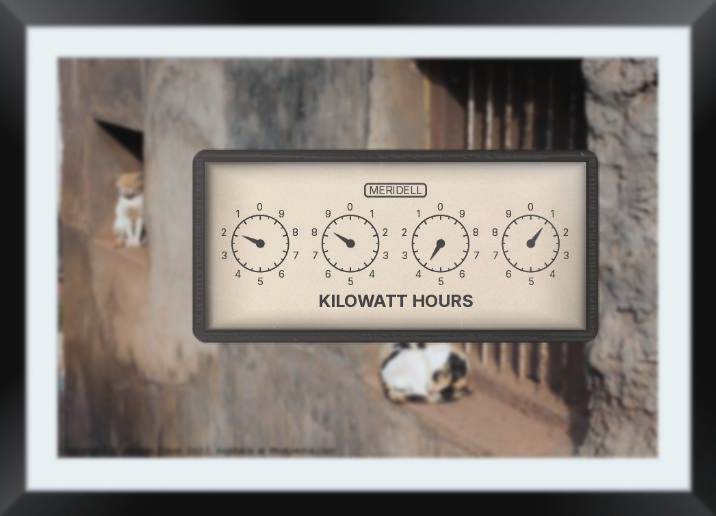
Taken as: 1841 kWh
